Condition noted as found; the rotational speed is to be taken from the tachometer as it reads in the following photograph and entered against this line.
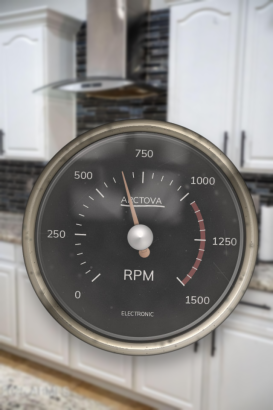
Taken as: 650 rpm
